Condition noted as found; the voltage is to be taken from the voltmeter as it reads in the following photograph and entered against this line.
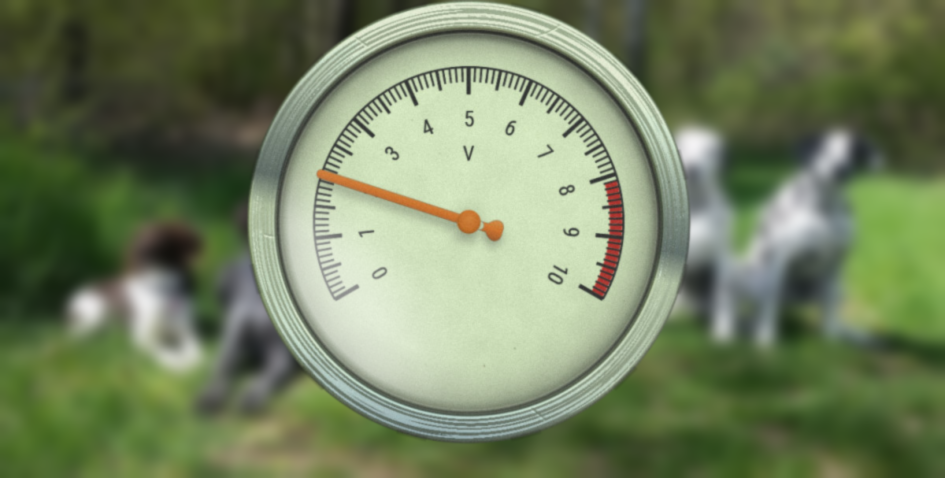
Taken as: 2 V
